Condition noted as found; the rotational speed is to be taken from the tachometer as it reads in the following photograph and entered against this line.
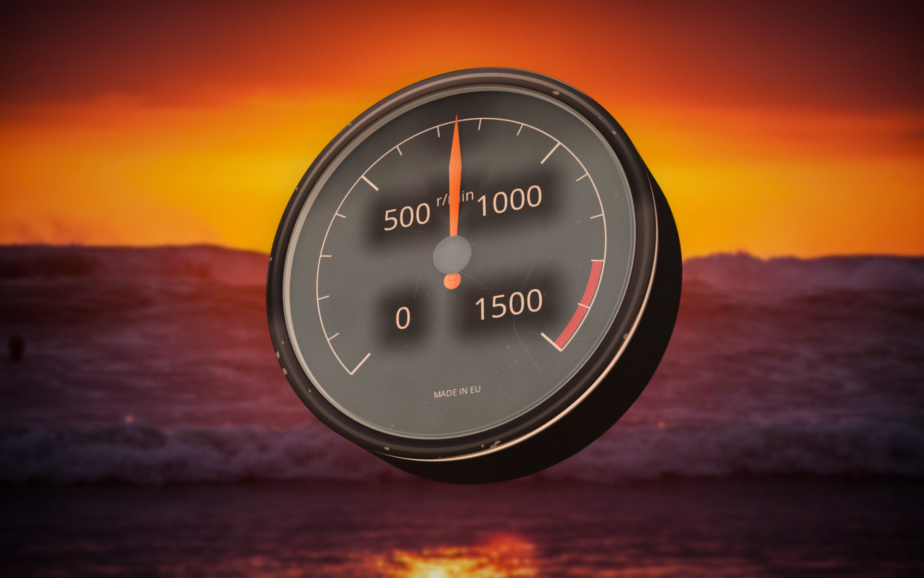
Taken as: 750 rpm
